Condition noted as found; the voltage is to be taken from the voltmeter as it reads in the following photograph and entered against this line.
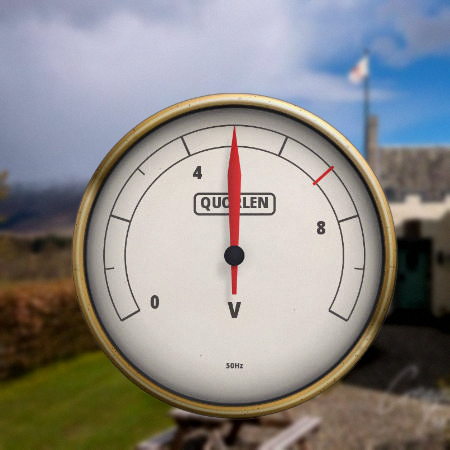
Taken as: 5 V
